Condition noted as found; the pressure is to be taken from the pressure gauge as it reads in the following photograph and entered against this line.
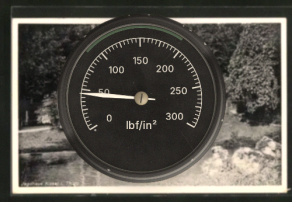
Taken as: 45 psi
